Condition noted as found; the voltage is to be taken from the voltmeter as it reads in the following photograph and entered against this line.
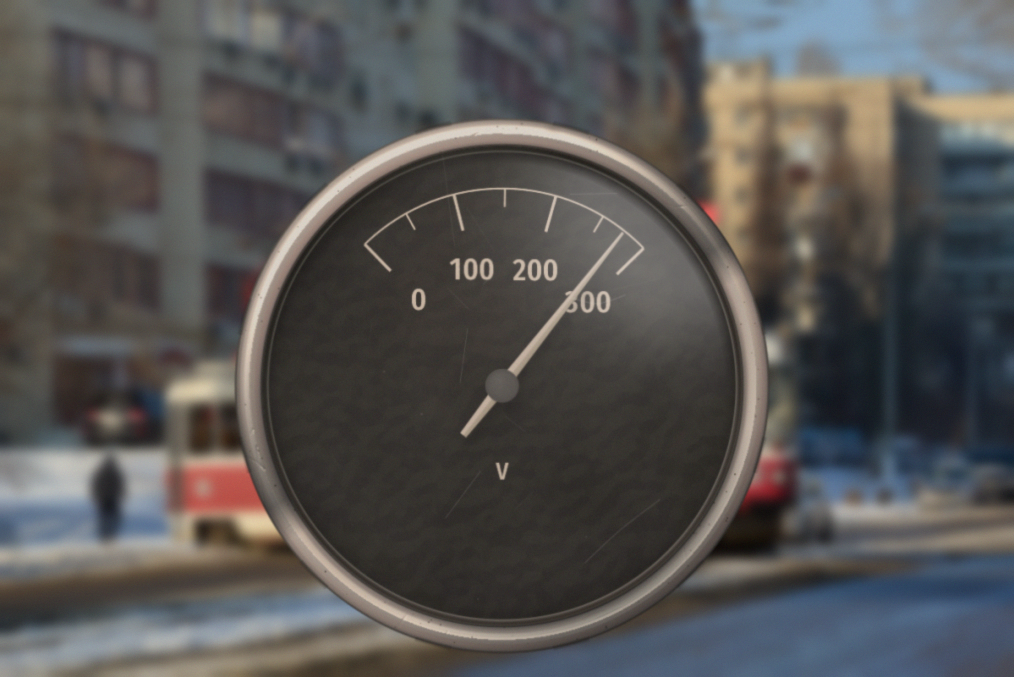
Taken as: 275 V
